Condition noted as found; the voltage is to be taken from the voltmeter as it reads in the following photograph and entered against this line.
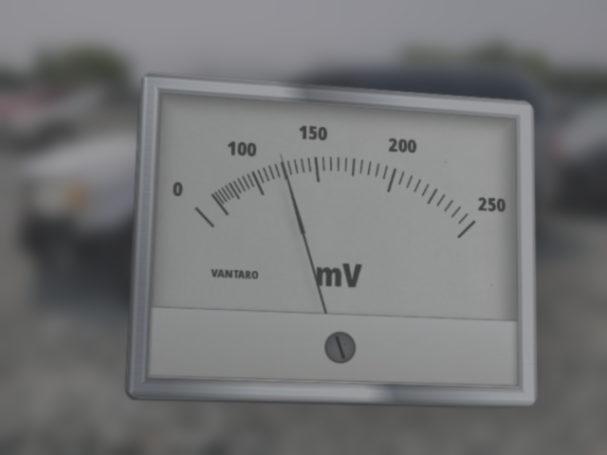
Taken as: 125 mV
